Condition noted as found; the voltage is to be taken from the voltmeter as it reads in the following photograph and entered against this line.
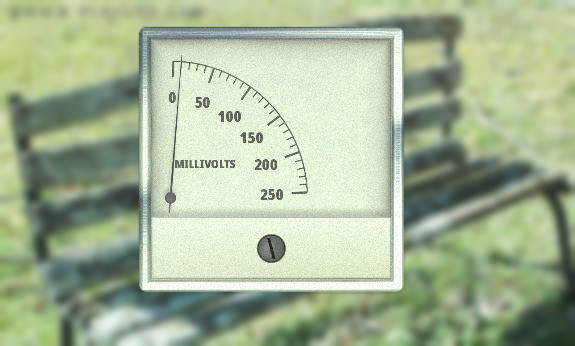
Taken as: 10 mV
